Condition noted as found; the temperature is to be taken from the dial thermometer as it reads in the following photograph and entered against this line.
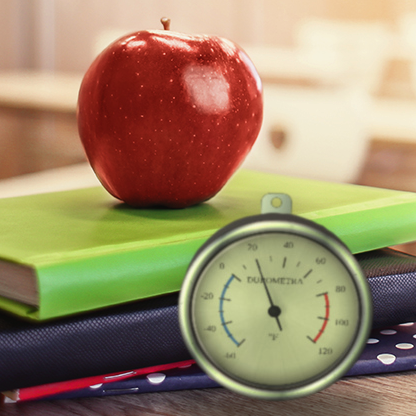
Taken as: 20 °F
